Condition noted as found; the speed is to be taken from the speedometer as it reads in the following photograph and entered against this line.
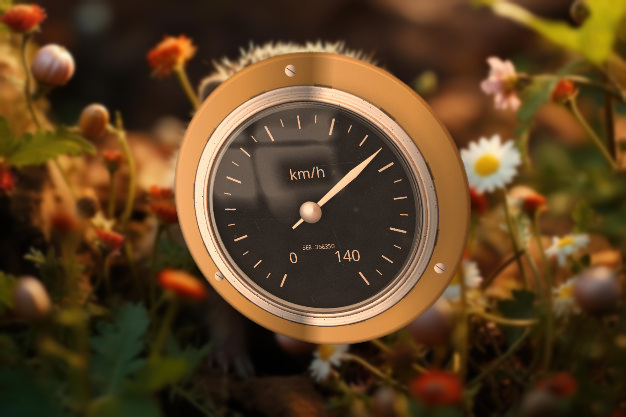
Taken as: 95 km/h
